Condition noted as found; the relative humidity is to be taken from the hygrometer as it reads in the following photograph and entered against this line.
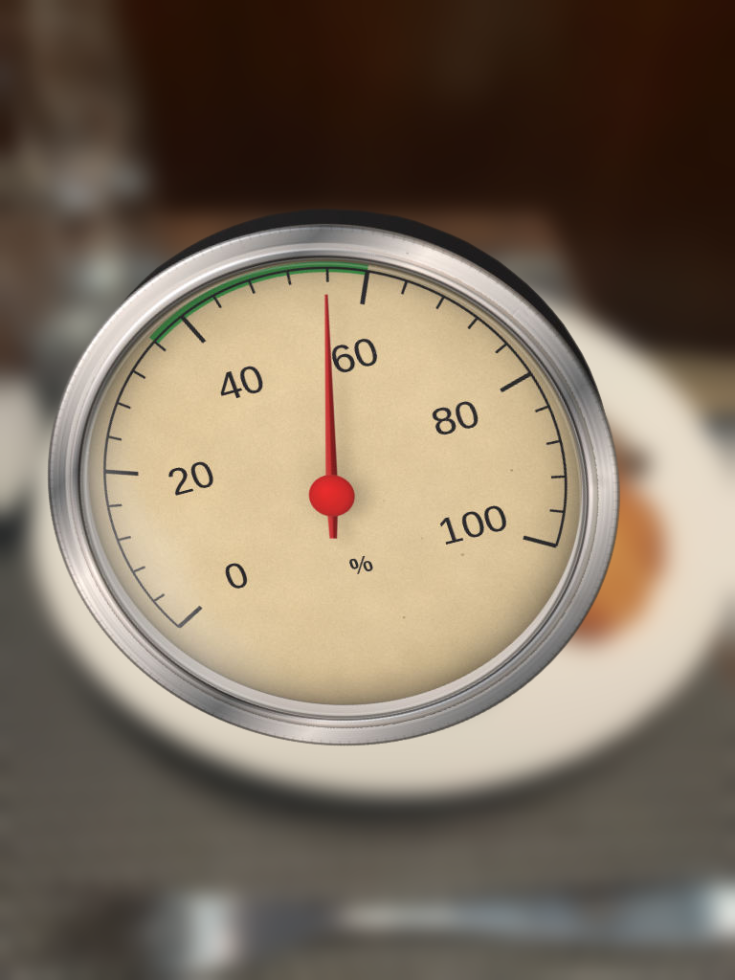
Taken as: 56 %
